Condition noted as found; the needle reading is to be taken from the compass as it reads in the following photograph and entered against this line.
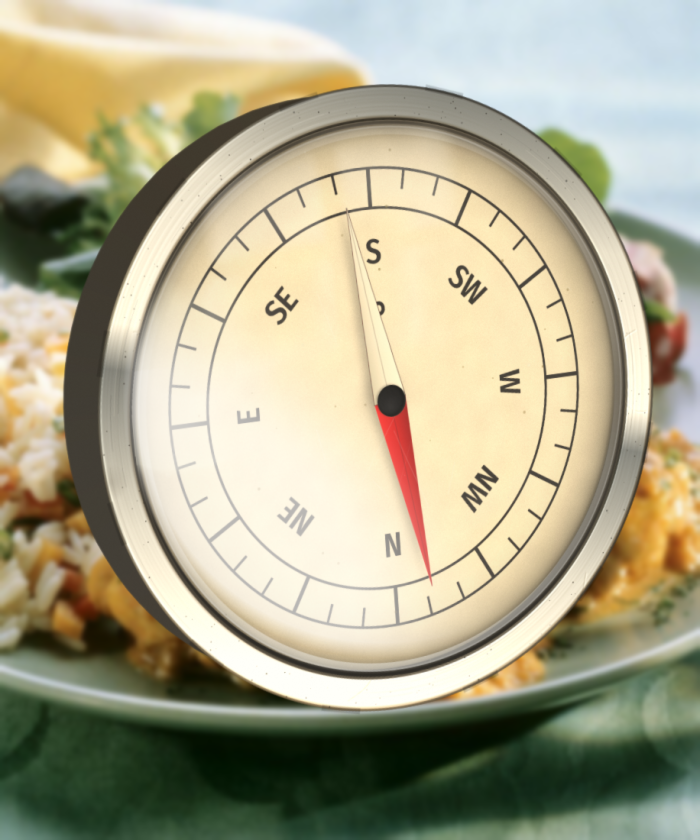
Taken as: 350 °
